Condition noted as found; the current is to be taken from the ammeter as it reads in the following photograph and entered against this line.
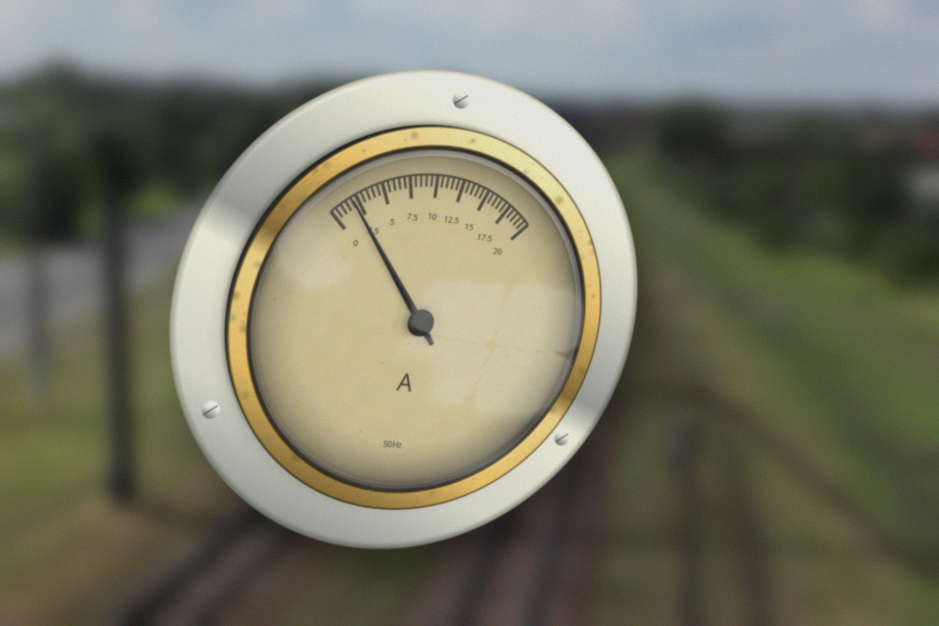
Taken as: 2 A
